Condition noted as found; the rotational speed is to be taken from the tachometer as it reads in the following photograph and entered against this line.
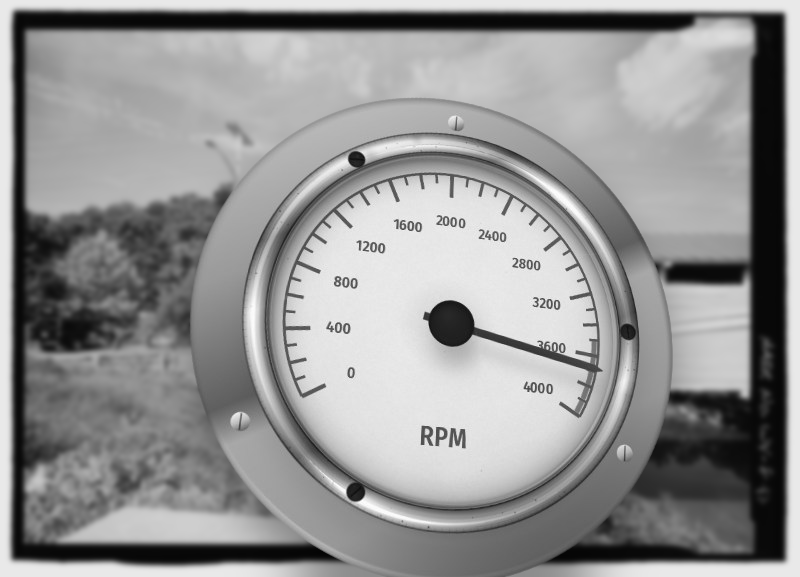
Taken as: 3700 rpm
